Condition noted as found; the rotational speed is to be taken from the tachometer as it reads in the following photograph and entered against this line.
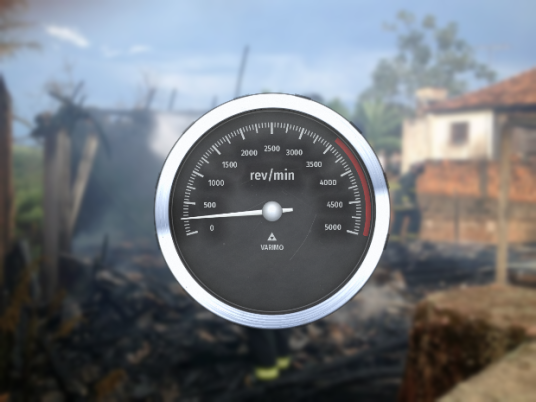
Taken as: 250 rpm
